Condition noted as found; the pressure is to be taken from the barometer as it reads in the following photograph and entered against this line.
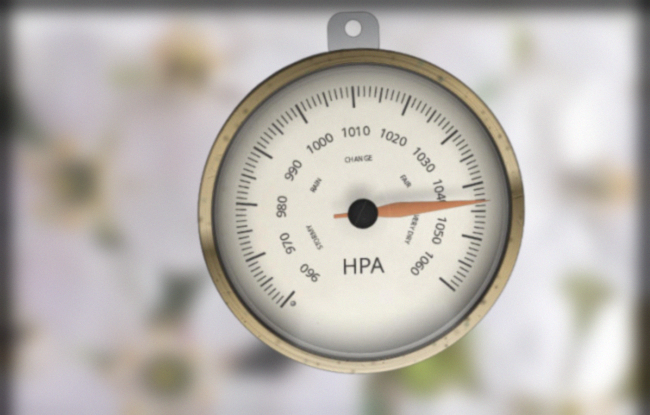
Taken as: 1043 hPa
